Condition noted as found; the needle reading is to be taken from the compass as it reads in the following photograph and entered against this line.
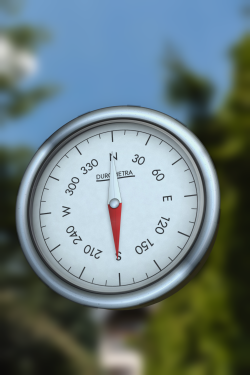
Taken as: 180 °
